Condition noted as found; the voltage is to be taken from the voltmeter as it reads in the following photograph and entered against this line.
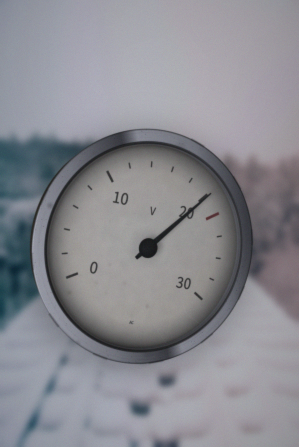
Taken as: 20 V
